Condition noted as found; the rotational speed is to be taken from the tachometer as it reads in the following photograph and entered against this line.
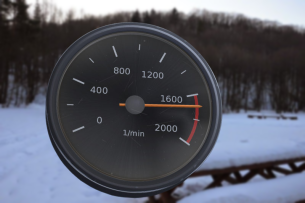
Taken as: 1700 rpm
